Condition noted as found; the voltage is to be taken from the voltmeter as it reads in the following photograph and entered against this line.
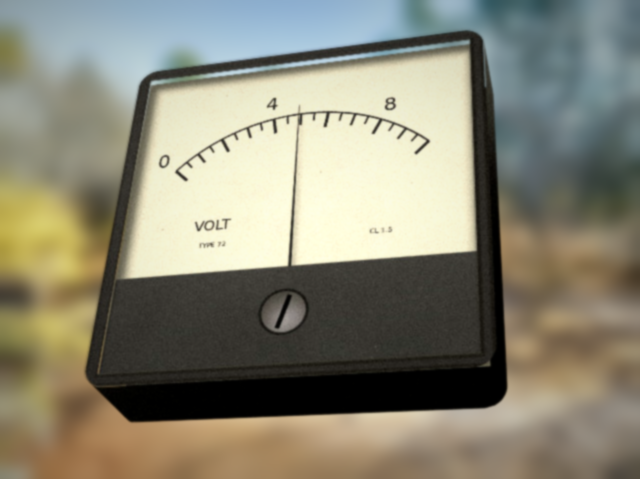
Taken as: 5 V
